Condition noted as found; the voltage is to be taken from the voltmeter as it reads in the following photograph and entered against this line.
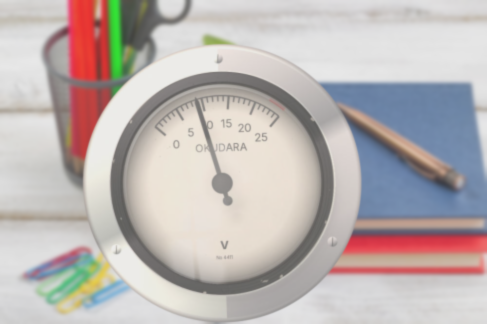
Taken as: 9 V
